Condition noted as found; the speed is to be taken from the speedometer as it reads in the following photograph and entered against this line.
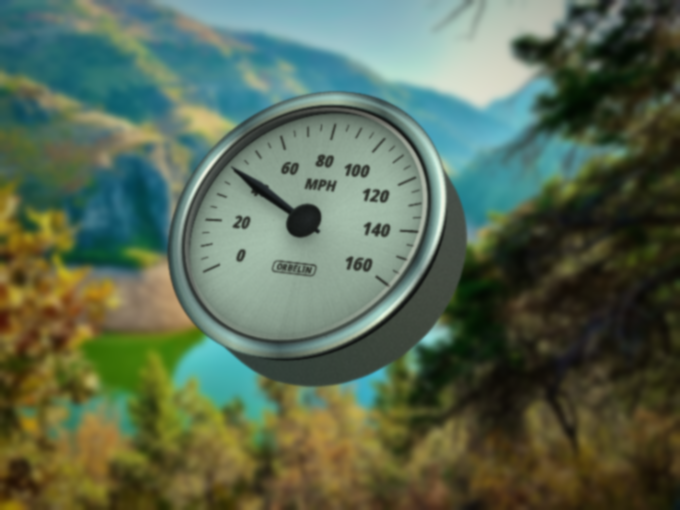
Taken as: 40 mph
